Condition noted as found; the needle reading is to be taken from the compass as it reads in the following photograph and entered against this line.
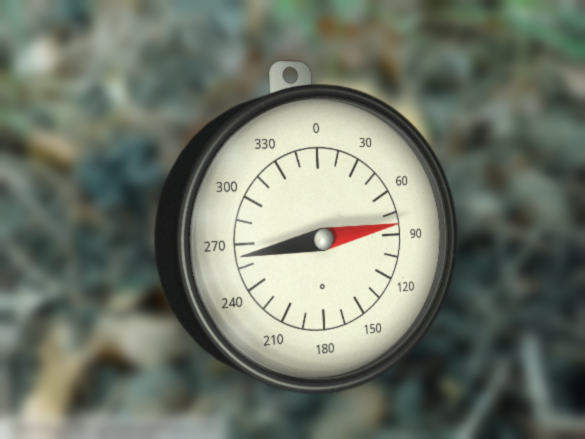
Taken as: 82.5 °
